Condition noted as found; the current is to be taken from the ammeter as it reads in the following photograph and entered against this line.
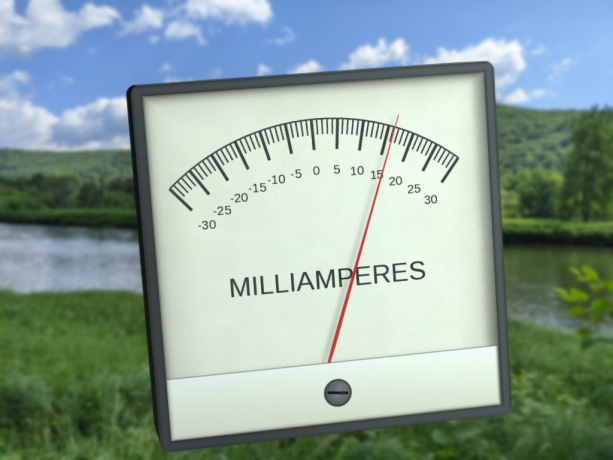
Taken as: 16 mA
